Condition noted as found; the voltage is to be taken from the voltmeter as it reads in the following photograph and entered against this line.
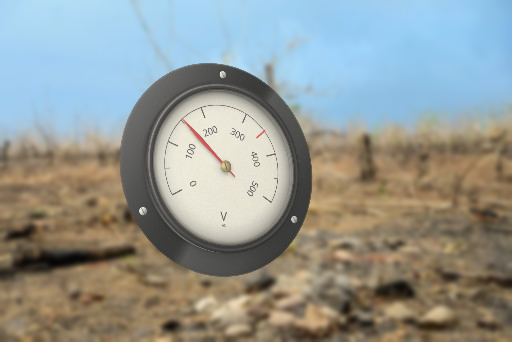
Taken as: 150 V
